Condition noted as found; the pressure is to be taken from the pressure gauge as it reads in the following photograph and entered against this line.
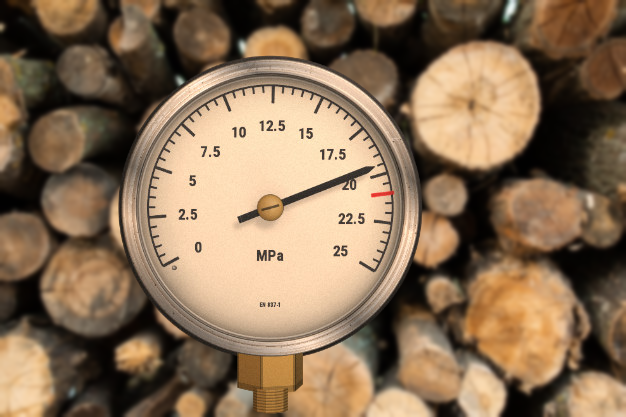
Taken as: 19.5 MPa
